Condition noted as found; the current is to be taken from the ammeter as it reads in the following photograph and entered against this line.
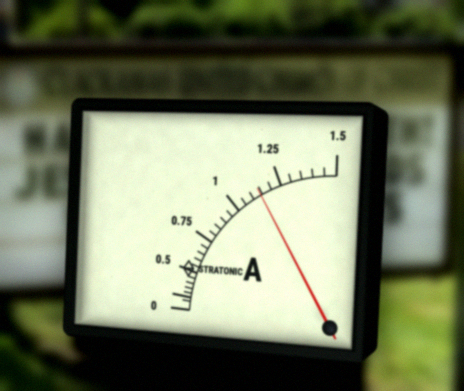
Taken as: 1.15 A
